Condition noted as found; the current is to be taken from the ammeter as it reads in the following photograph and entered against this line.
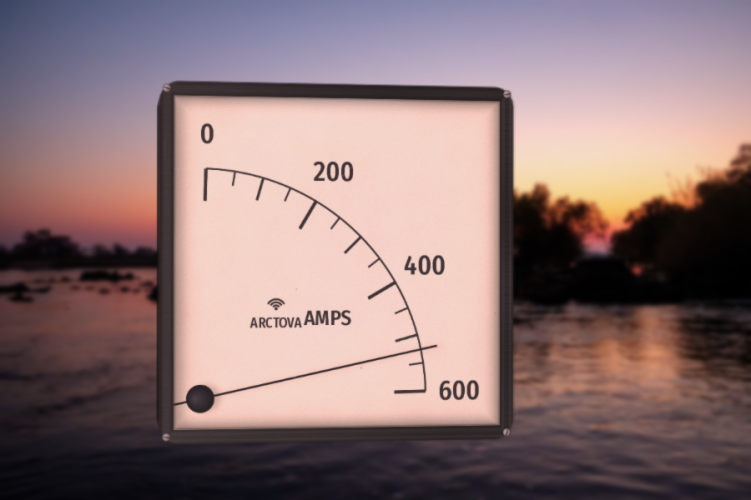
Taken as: 525 A
